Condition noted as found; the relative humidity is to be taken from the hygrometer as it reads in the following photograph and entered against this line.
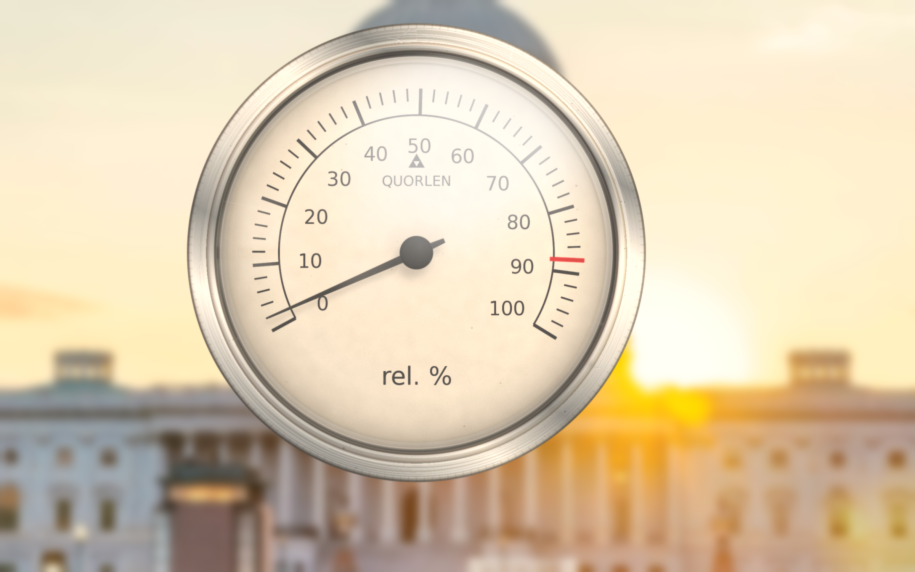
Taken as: 2 %
